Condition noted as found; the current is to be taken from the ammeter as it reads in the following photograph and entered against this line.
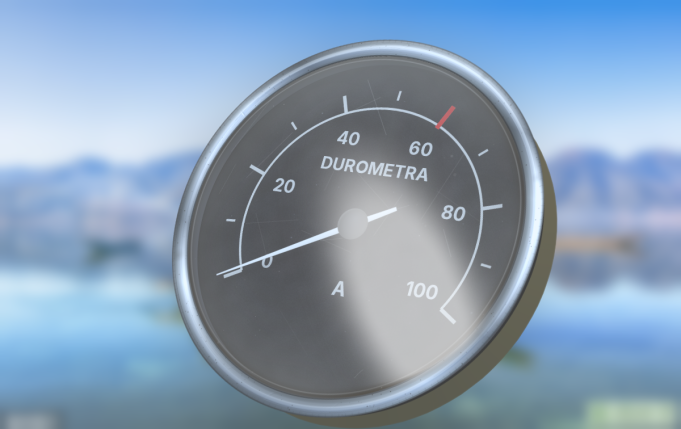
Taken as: 0 A
